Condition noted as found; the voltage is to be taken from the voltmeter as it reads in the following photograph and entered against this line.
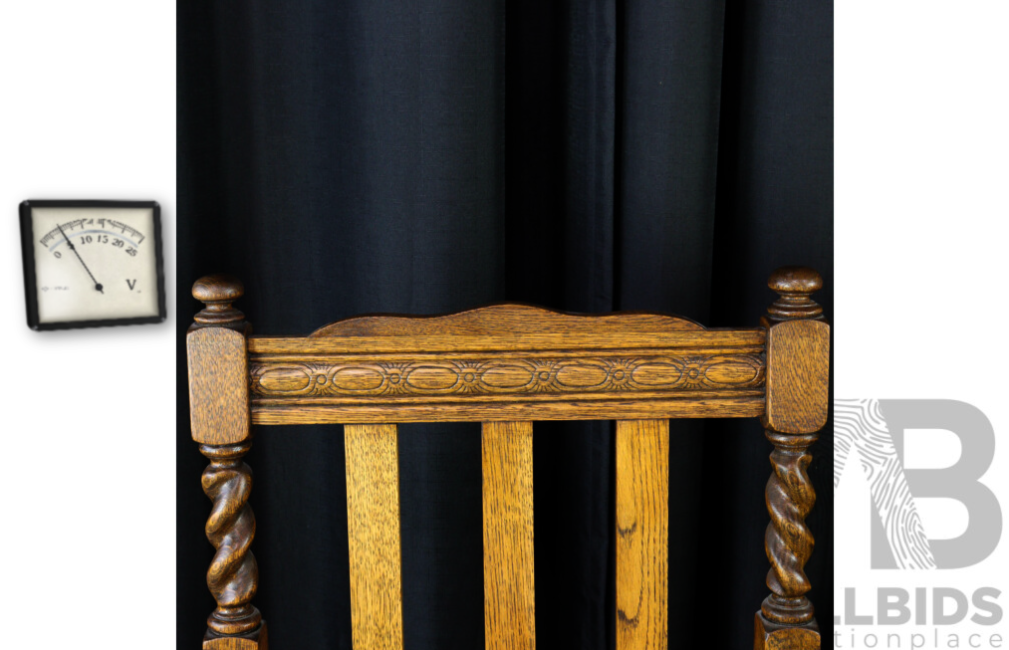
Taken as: 5 V
